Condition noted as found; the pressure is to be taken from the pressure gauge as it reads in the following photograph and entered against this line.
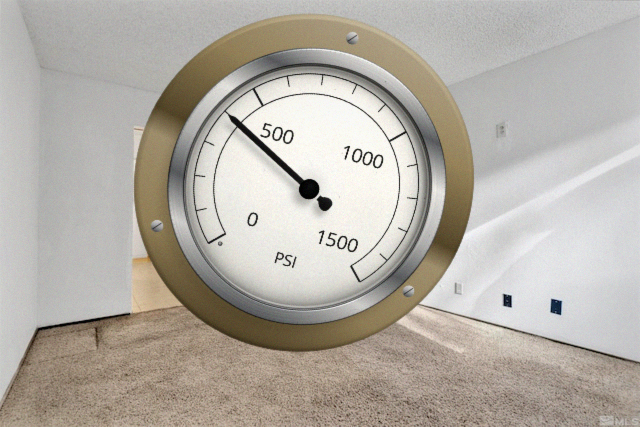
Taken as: 400 psi
